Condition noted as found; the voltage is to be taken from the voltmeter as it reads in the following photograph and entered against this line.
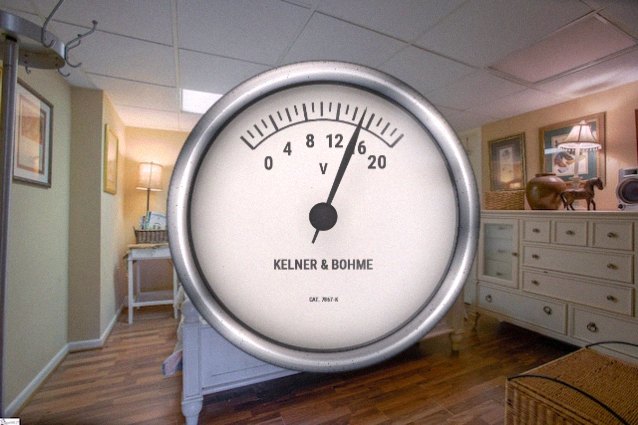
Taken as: 15 V
